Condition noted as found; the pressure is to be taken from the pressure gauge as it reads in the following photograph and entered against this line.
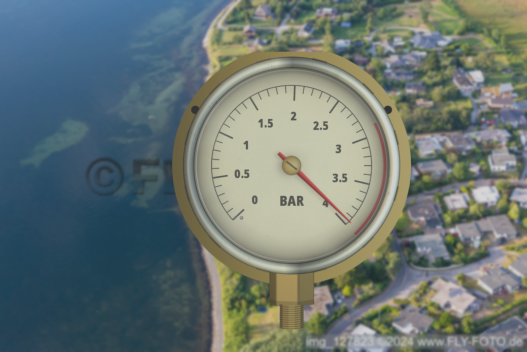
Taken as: 3.95 bar
